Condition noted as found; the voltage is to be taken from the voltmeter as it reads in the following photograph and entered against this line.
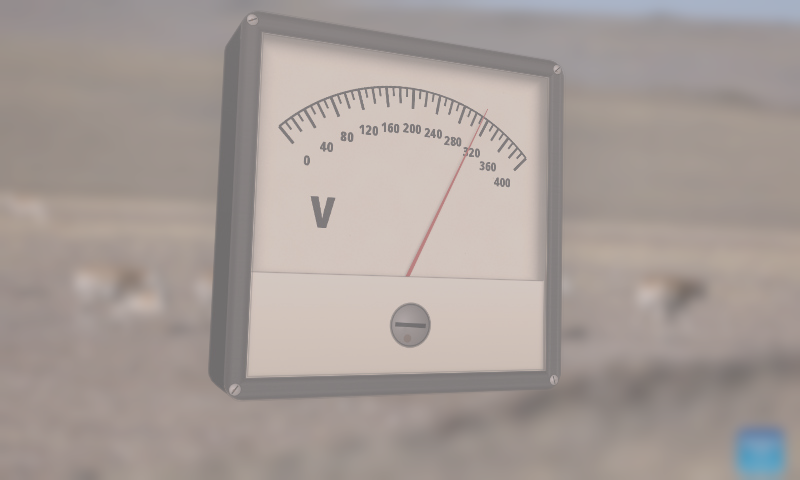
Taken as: 310 V
